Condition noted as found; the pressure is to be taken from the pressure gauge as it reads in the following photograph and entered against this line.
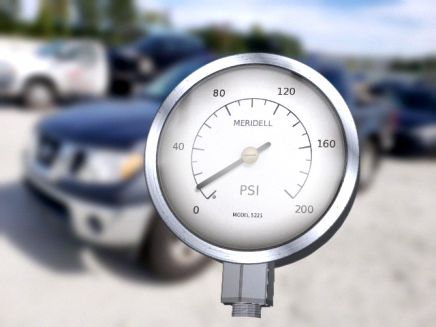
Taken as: 10 psi
